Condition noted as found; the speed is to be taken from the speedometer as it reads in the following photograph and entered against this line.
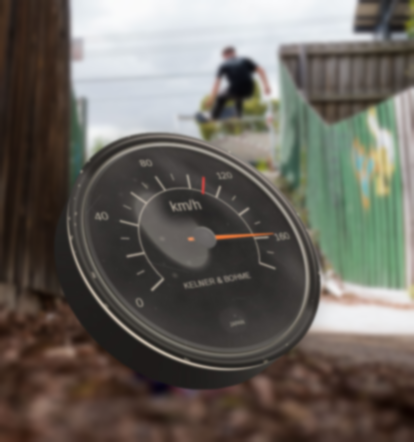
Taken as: 160 km/h
